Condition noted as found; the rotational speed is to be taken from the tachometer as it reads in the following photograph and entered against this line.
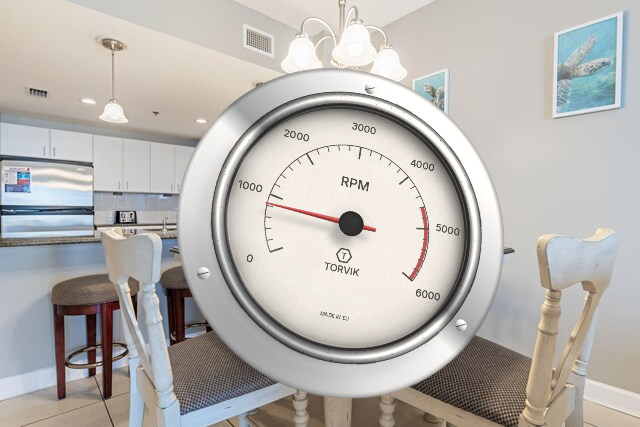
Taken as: 800 rpm
